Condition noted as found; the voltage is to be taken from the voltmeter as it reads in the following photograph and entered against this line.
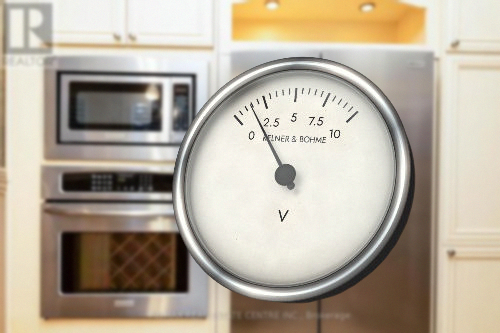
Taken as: 1.5 V
